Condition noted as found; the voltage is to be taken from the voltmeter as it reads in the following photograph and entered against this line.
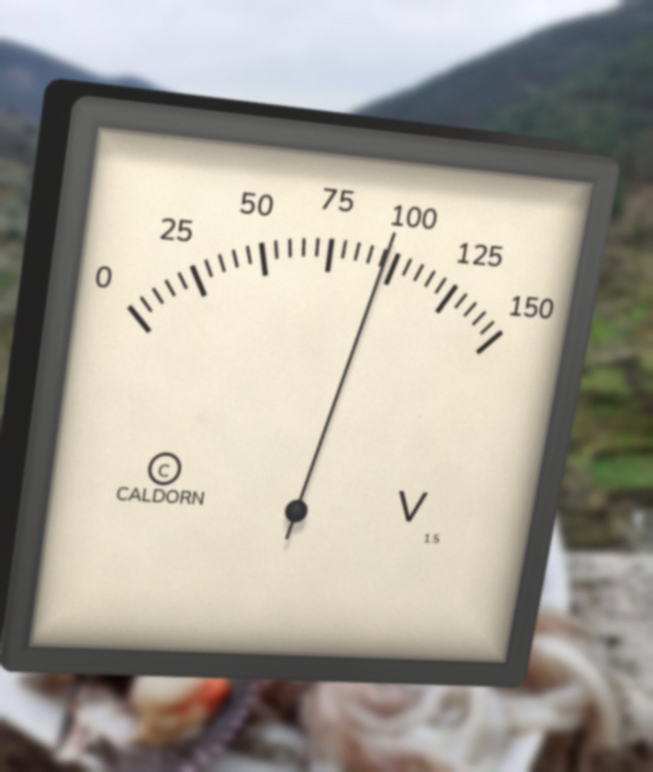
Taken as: 95 V
